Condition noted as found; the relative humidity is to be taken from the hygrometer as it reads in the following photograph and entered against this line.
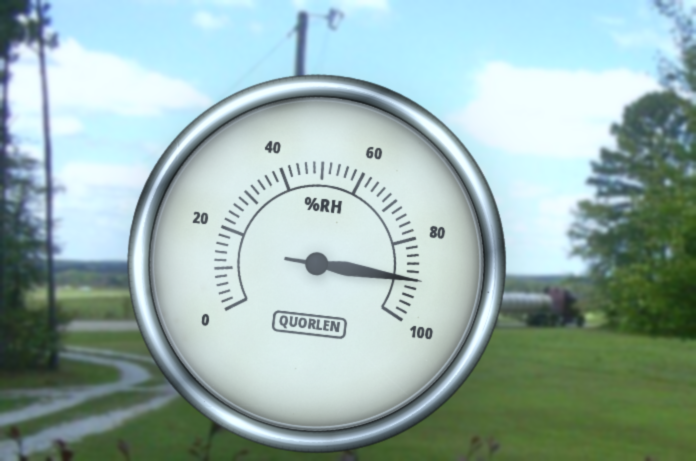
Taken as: 90 %
